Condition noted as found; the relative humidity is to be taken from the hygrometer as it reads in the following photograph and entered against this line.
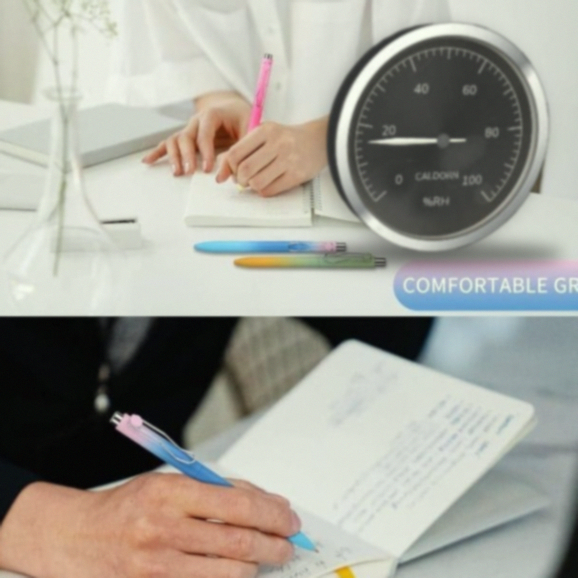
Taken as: 16 %
